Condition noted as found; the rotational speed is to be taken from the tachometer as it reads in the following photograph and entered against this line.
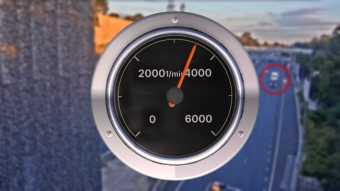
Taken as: 3500 rpm
